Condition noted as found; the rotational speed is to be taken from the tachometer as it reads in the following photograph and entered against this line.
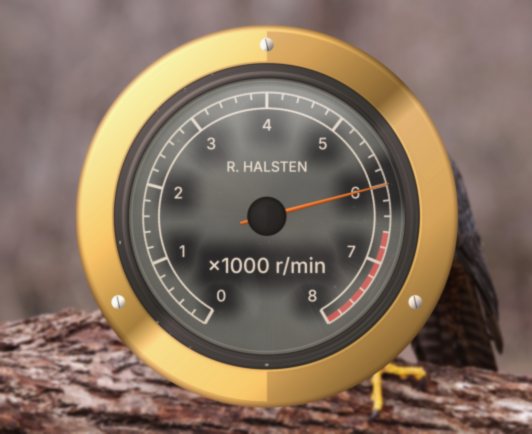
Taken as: 6000 rpm
